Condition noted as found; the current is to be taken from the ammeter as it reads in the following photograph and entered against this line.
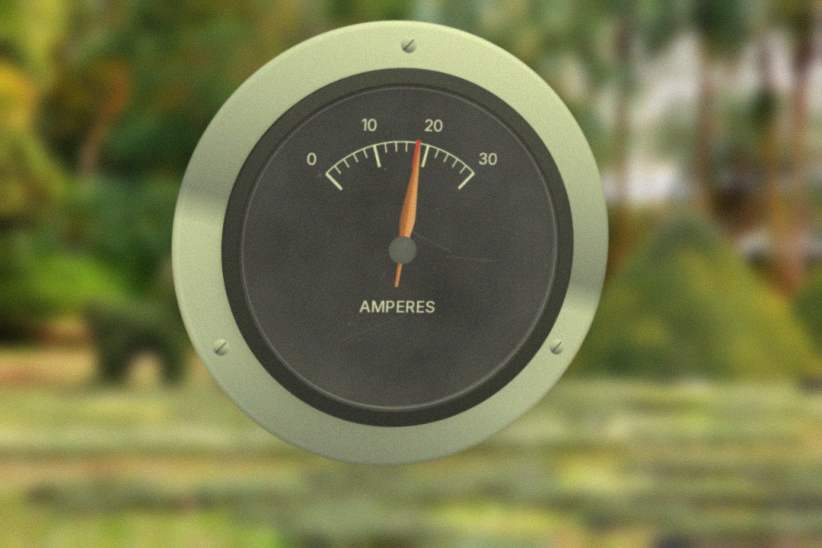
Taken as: 18 A
